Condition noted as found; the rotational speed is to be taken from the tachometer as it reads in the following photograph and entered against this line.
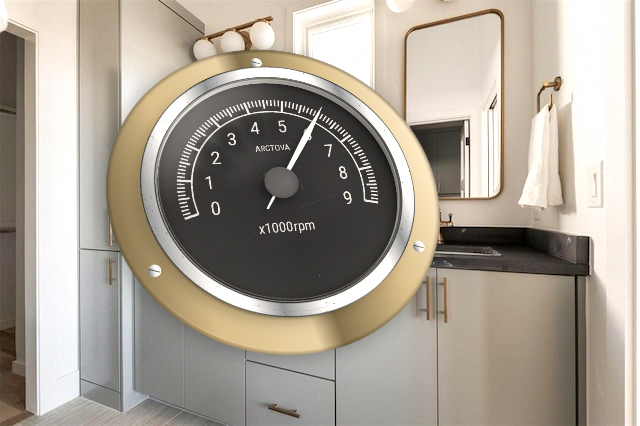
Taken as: 6000 rpm
